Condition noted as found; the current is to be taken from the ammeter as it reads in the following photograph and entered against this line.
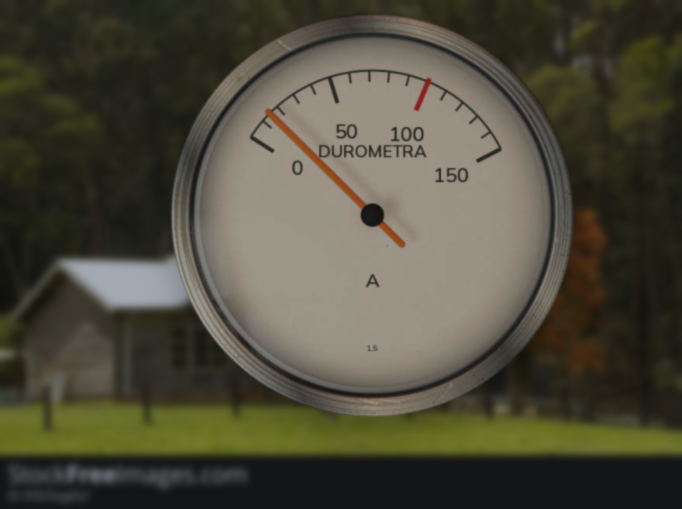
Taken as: 15 A
